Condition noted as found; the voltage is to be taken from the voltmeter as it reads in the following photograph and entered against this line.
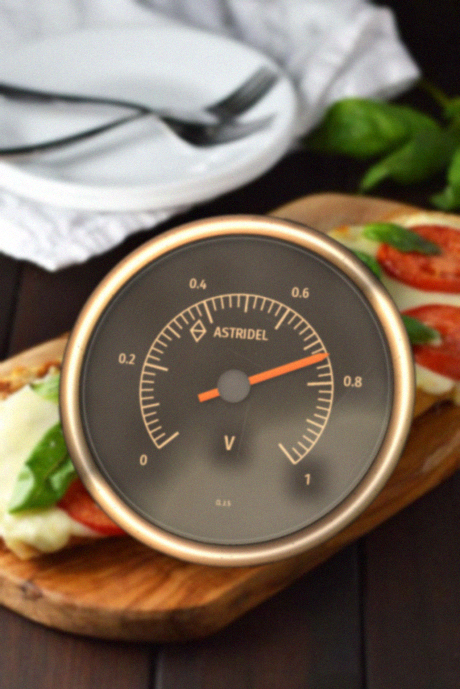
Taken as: 0.74 V
